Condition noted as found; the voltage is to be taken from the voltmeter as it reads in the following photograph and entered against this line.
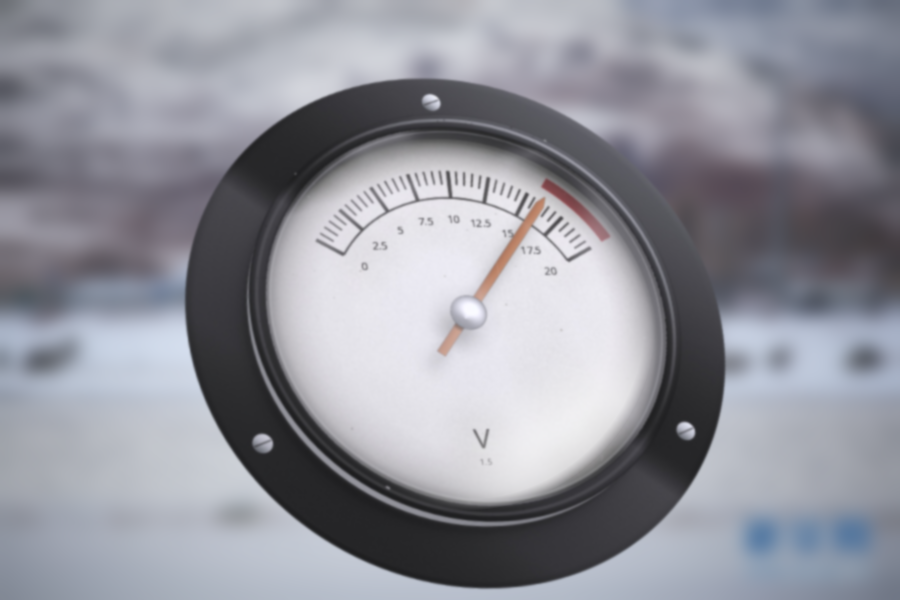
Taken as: 16 V
